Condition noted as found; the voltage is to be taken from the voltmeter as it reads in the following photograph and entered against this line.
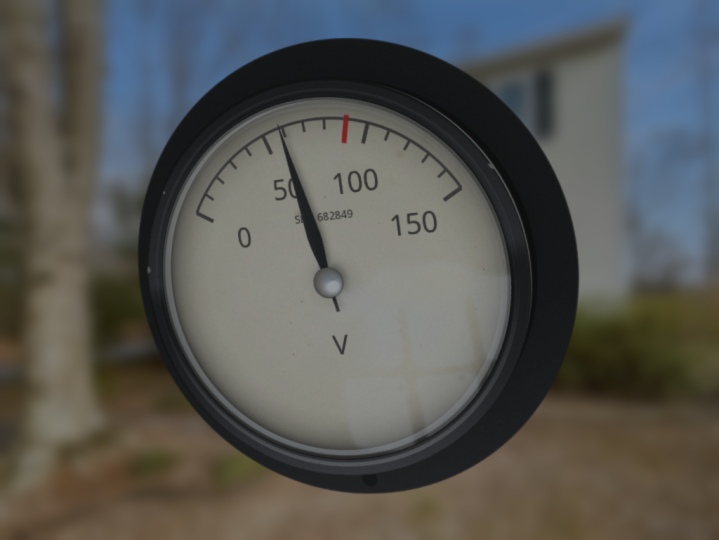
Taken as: 60 V
